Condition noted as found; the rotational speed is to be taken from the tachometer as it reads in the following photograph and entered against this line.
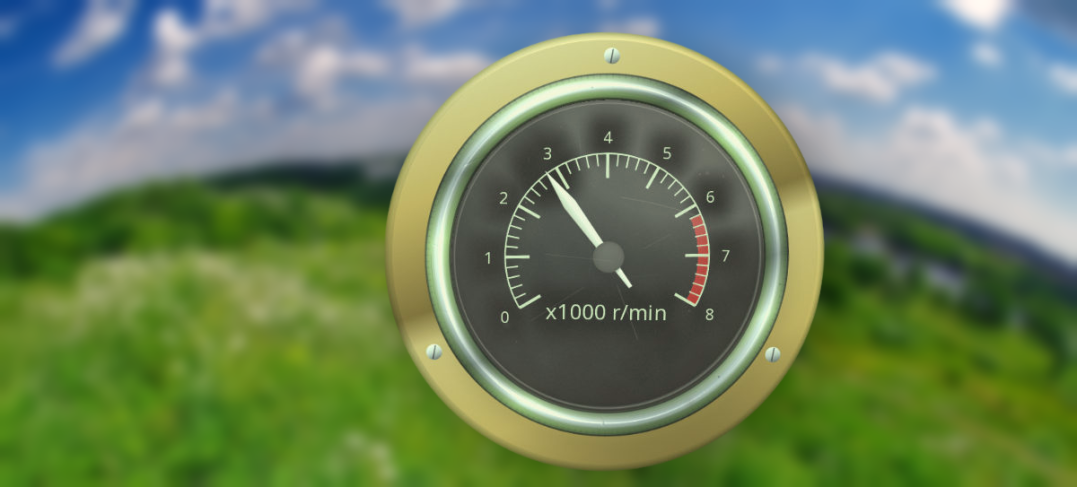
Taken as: 2800 rpm
